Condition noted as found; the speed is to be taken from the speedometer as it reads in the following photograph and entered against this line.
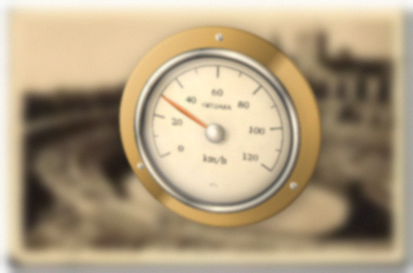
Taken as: 30 km/h
